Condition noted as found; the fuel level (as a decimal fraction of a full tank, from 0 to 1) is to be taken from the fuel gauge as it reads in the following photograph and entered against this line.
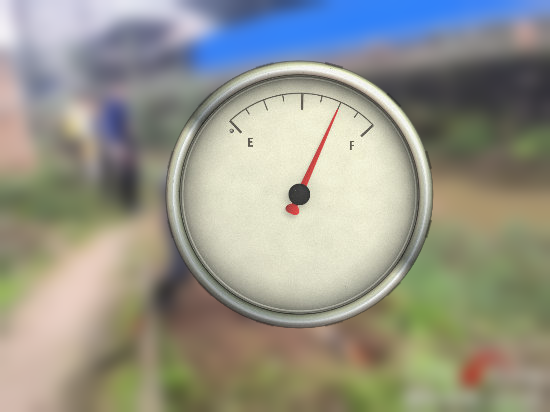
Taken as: 0.75
